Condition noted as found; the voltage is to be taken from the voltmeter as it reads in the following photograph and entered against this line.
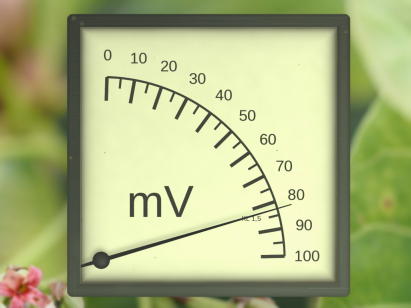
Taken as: 82.5 mV
